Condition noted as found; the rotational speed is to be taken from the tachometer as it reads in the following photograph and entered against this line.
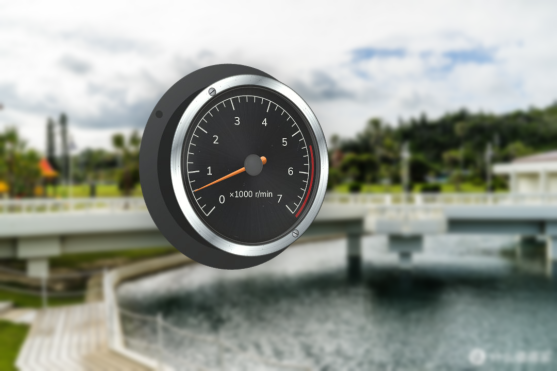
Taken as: 600 rpm
